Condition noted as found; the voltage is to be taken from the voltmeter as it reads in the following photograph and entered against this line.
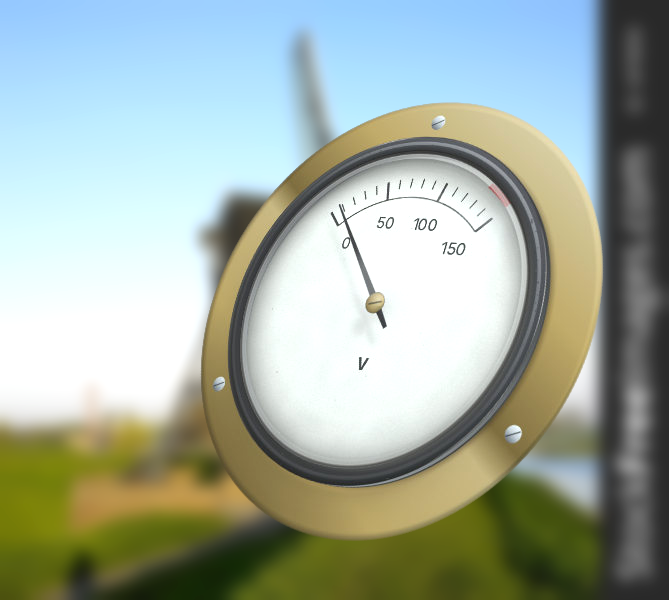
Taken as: 10 V
